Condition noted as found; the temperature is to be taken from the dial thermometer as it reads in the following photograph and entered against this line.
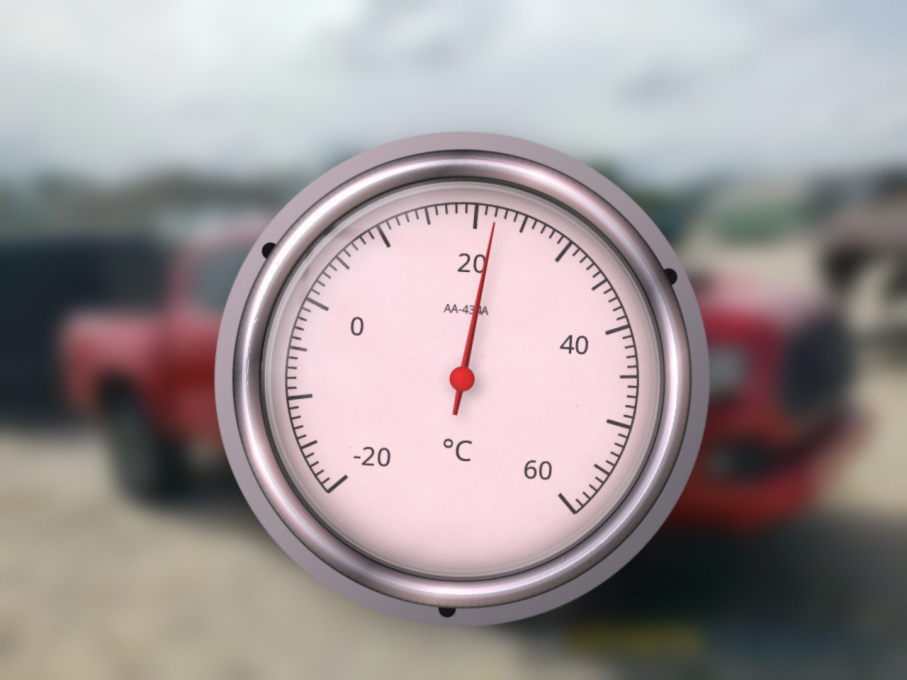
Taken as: 22 °C
